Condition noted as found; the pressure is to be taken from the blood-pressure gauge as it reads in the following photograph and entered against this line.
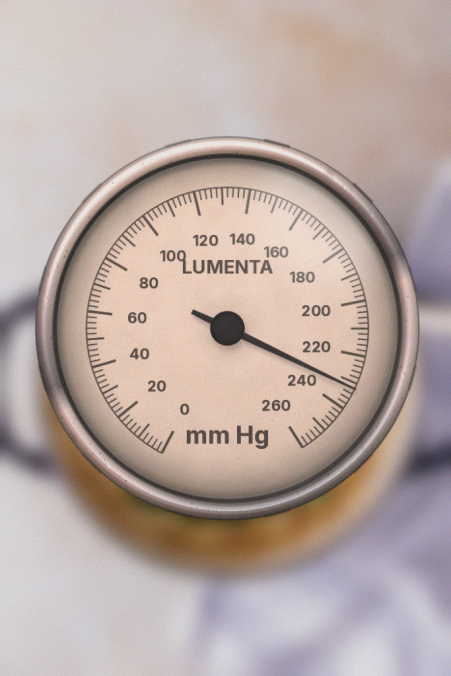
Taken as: 232 mmHg
